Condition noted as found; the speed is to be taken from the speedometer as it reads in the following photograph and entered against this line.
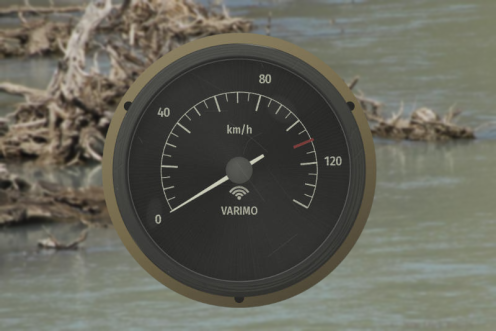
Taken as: 0 km/h
